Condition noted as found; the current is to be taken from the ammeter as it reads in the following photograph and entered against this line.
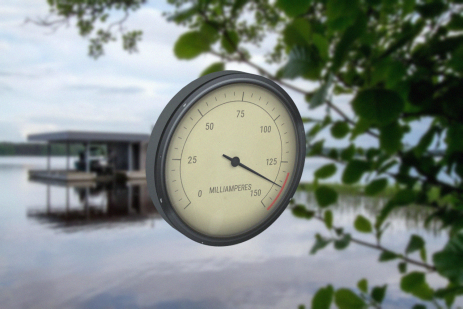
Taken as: 137.5 mA
